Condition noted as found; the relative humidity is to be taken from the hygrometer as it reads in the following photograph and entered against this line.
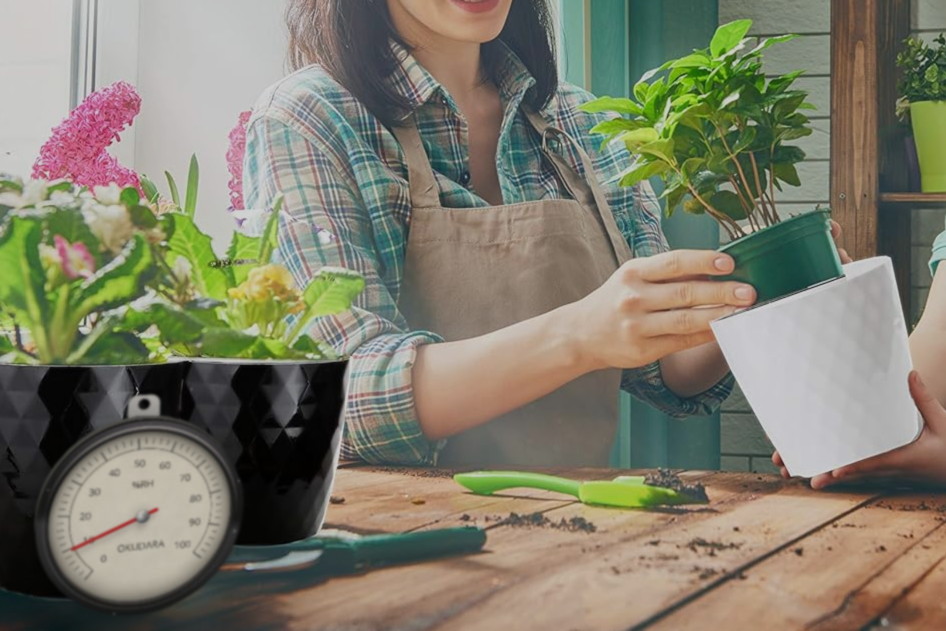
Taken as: 10 %
